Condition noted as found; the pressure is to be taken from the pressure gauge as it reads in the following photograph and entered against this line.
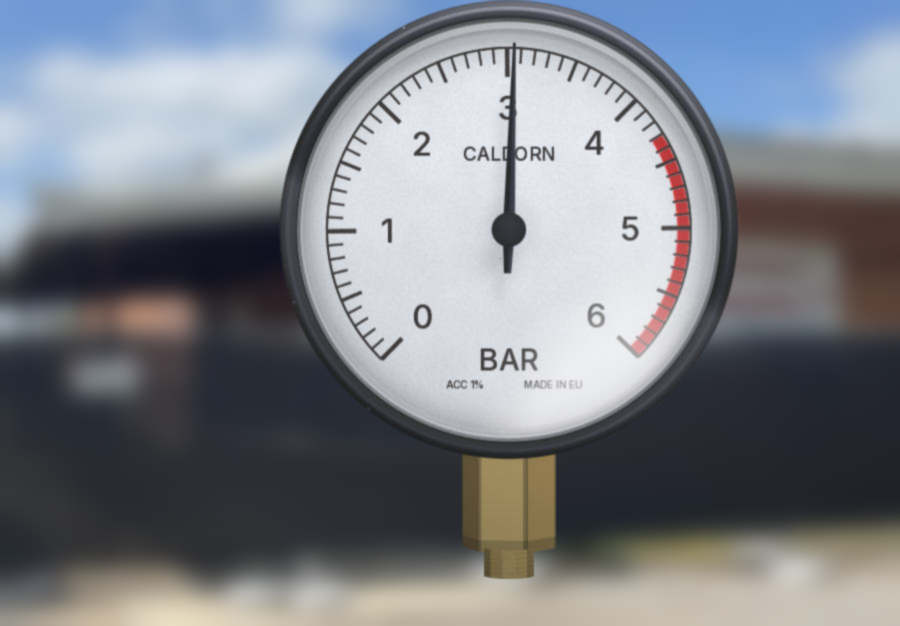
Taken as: 3.05 bar
